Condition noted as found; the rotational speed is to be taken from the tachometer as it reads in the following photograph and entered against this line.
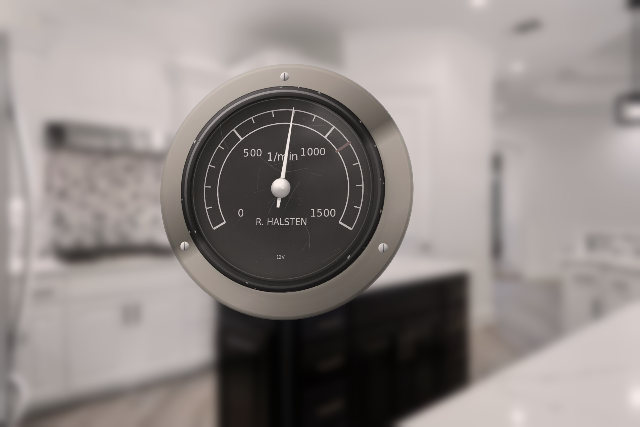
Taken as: 800 rpm
